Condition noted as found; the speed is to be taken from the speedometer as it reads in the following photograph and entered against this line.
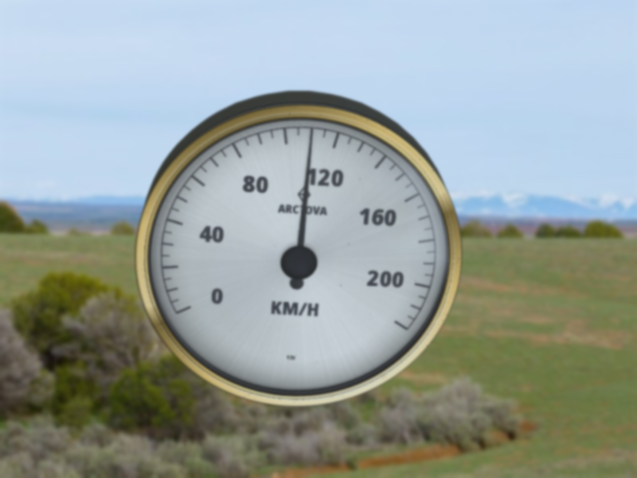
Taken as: 110 km/h
